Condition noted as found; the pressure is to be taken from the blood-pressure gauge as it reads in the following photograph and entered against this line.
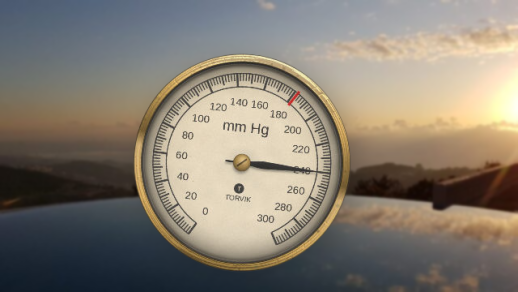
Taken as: 240 mmHg
